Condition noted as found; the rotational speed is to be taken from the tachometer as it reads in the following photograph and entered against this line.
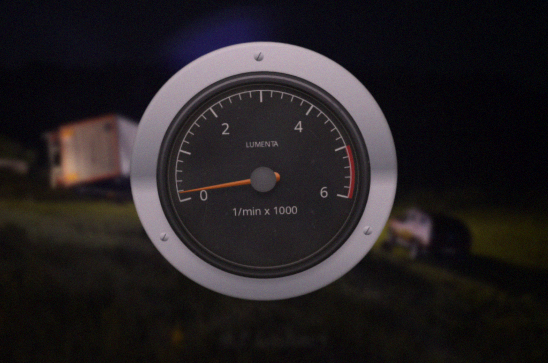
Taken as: 200 rpm
